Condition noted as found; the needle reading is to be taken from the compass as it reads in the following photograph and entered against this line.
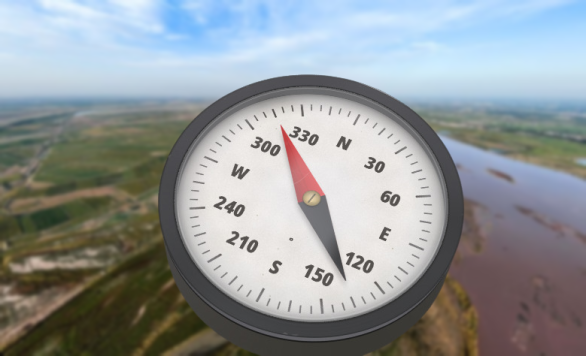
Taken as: 315 °
